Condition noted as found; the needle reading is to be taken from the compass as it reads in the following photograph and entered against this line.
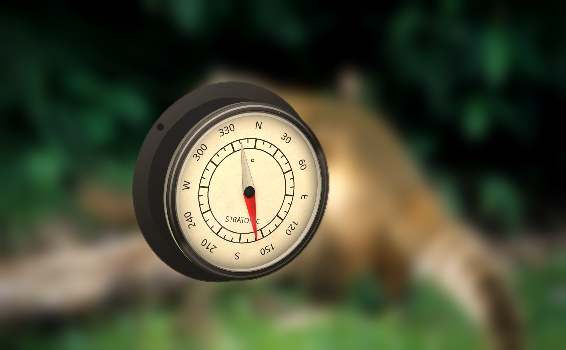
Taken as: 160 °
